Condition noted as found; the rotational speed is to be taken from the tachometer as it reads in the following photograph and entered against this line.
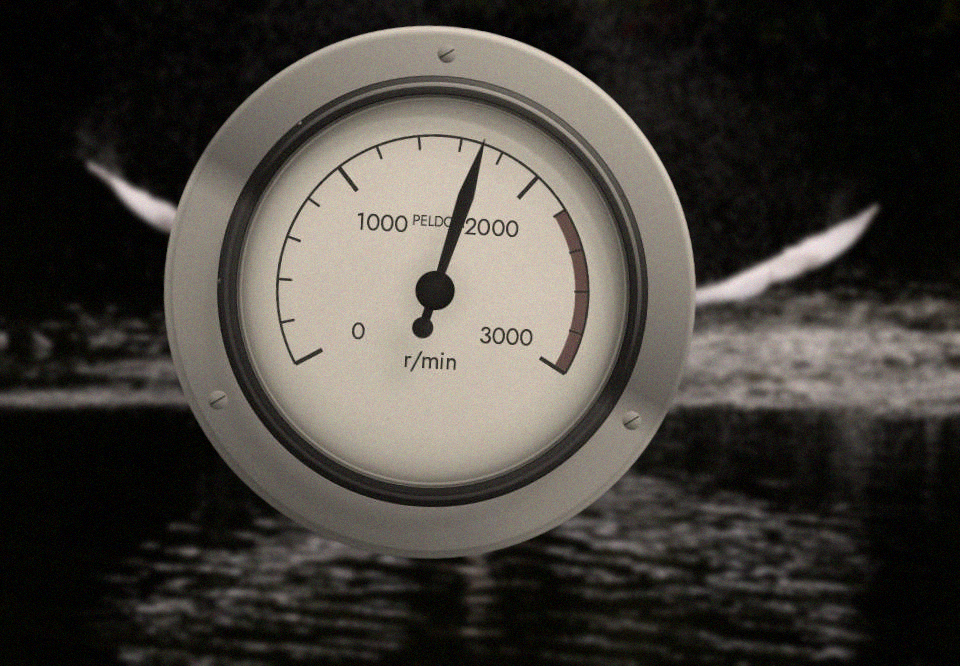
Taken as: 1700 rpm
